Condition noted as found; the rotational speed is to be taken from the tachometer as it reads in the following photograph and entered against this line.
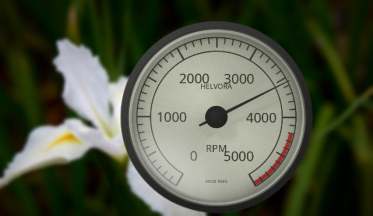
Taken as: 3550 rpm
